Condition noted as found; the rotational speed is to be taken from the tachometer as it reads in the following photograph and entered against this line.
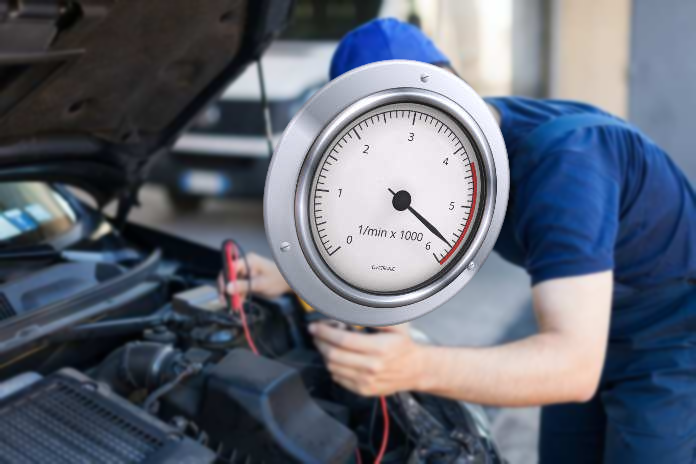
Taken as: 5700 rpm
